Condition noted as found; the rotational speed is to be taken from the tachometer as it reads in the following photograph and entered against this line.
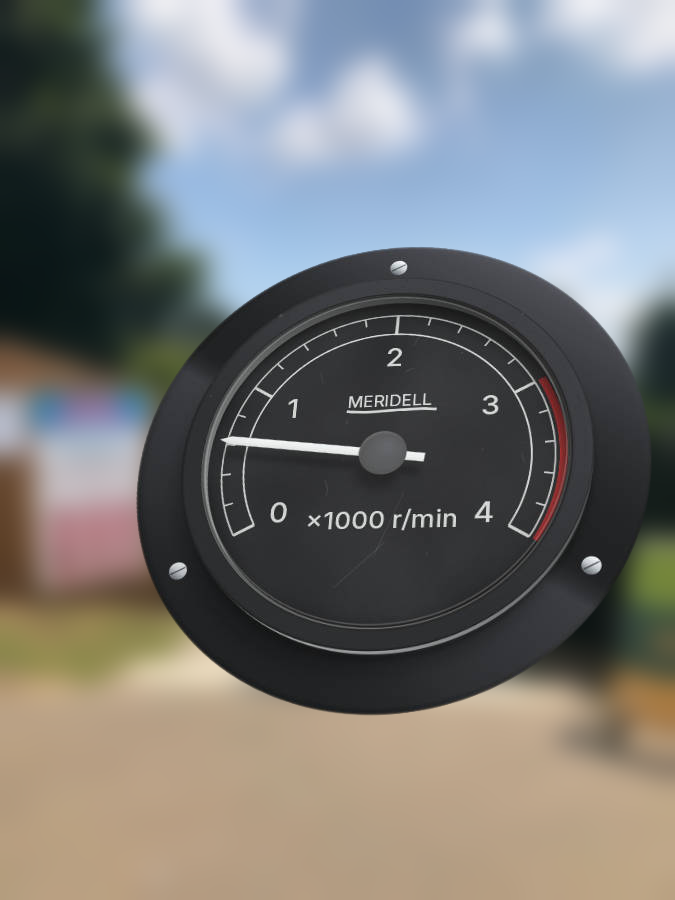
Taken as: 600 rpm
